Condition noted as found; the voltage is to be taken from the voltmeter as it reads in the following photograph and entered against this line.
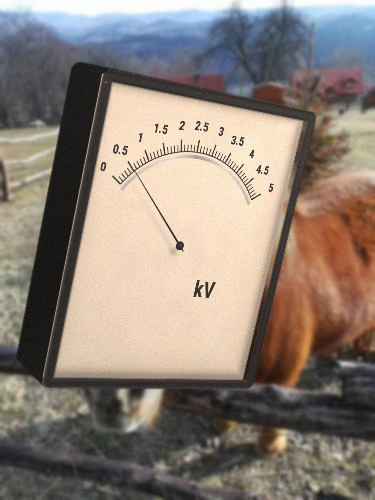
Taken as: 0.5 kV
